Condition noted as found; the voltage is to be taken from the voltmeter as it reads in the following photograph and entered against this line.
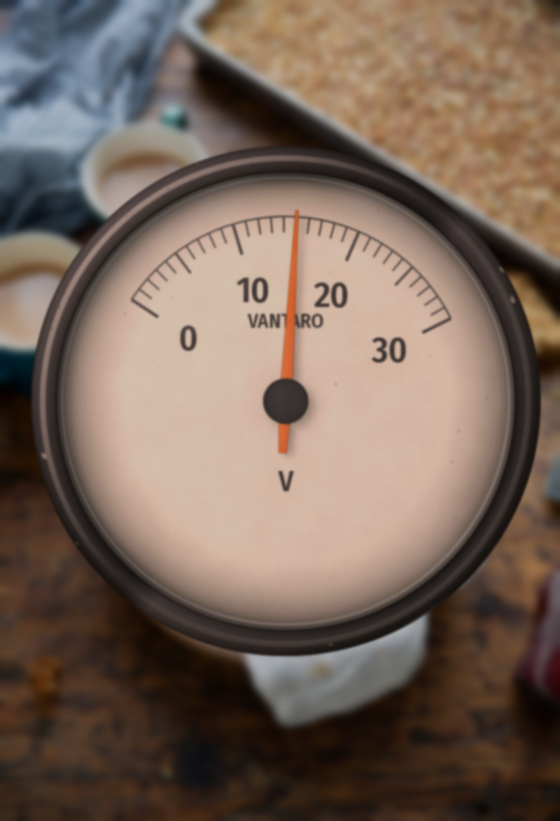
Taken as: 15 V
